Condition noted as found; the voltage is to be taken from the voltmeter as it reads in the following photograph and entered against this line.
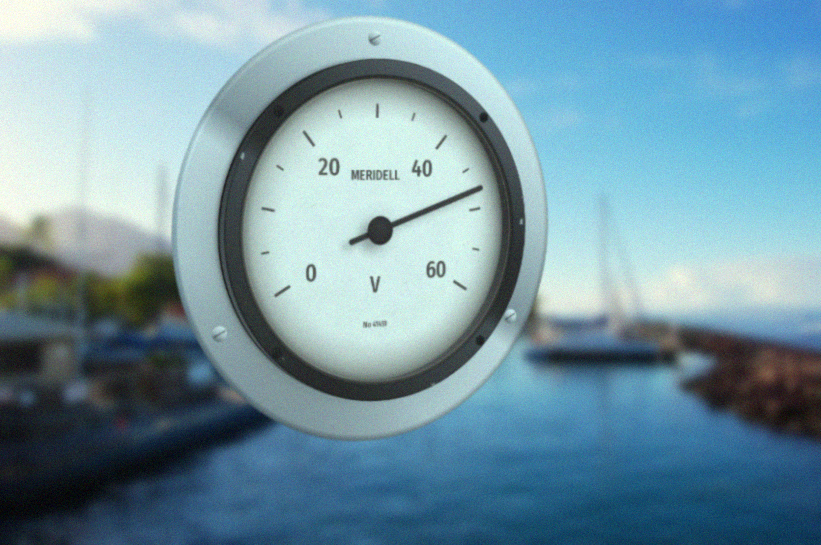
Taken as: 47.5 V
